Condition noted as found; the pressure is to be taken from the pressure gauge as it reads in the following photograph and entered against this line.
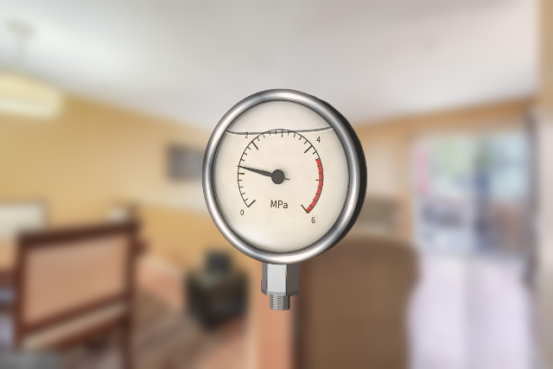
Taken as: 1.2 MPa
